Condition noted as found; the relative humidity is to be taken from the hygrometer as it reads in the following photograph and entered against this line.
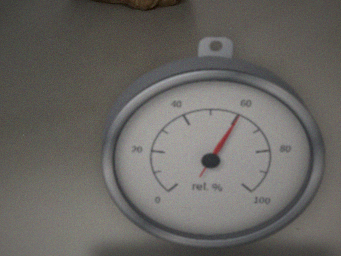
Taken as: 60 %
